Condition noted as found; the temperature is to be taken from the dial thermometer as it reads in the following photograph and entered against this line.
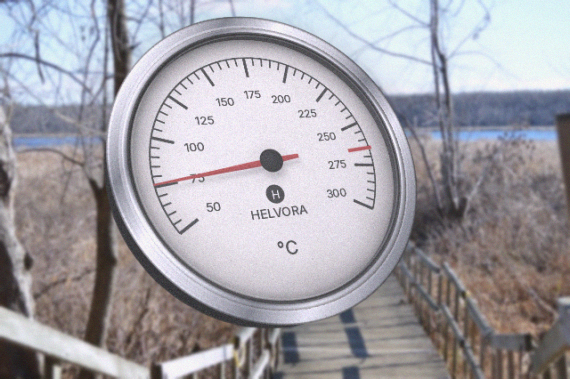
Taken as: 75 °C
